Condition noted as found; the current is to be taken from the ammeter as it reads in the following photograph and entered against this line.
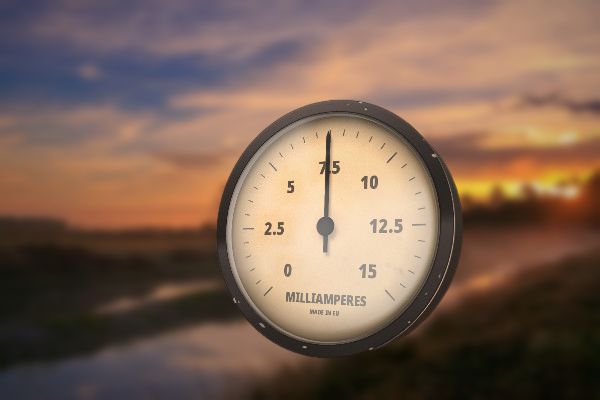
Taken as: 7.5 mA
